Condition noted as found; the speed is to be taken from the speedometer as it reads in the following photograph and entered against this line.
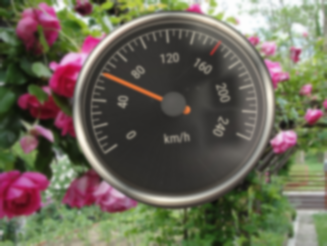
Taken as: 60 km/h
